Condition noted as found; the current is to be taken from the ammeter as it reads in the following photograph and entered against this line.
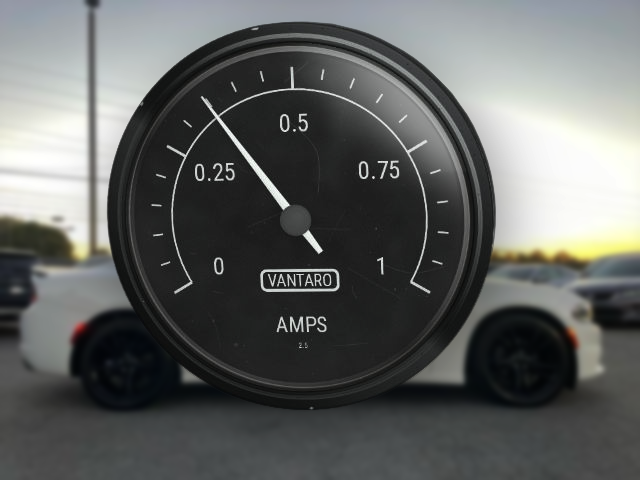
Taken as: 0.35 A
